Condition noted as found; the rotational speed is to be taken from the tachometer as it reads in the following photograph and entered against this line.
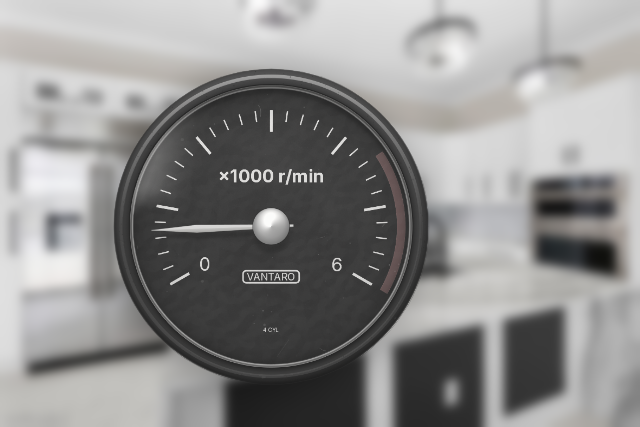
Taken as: 700 rpm
